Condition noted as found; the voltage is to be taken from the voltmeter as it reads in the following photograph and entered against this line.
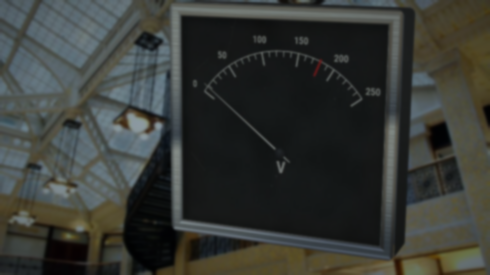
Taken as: 10 V
